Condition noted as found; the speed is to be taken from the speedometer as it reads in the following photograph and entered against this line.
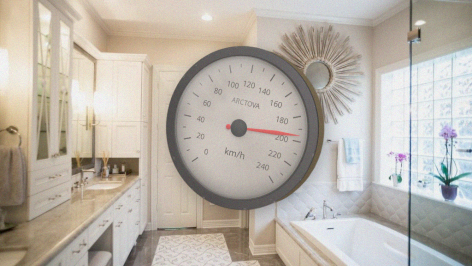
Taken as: 195 km/h
